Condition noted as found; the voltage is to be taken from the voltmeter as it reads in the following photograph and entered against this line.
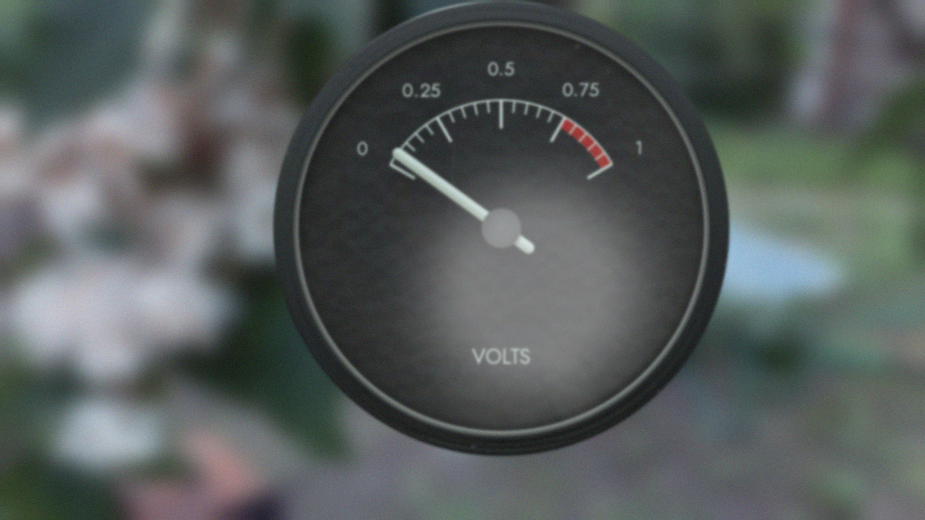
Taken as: 0.05 V
